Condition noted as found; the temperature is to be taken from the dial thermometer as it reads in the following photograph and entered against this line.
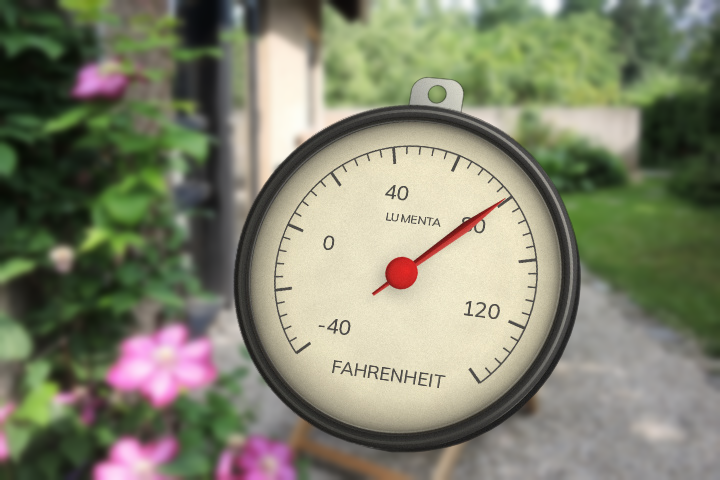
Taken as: 80 °F
